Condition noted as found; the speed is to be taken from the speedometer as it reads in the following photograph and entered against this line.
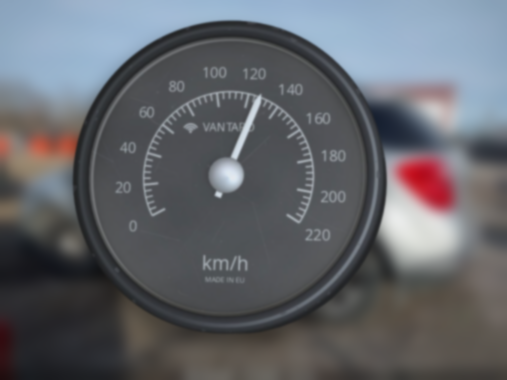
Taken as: 128 km/h
